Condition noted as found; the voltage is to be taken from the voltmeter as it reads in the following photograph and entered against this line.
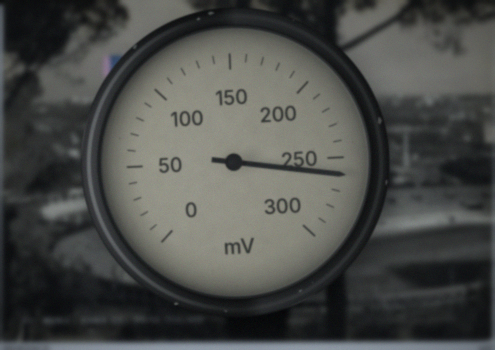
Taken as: 260 mV
